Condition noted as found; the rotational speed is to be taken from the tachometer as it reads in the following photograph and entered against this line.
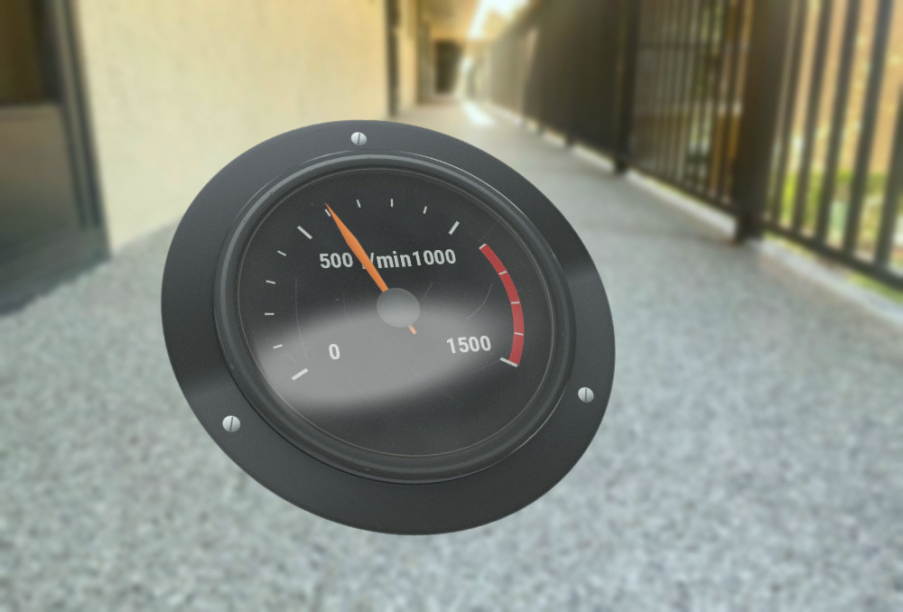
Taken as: 600 rpm
